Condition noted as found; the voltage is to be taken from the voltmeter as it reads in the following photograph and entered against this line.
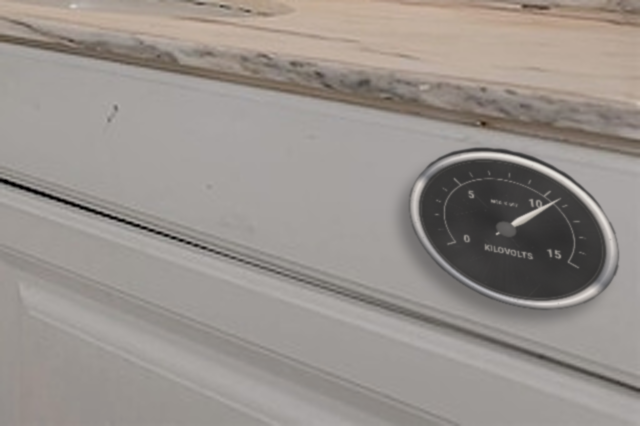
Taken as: 10.5 kV
